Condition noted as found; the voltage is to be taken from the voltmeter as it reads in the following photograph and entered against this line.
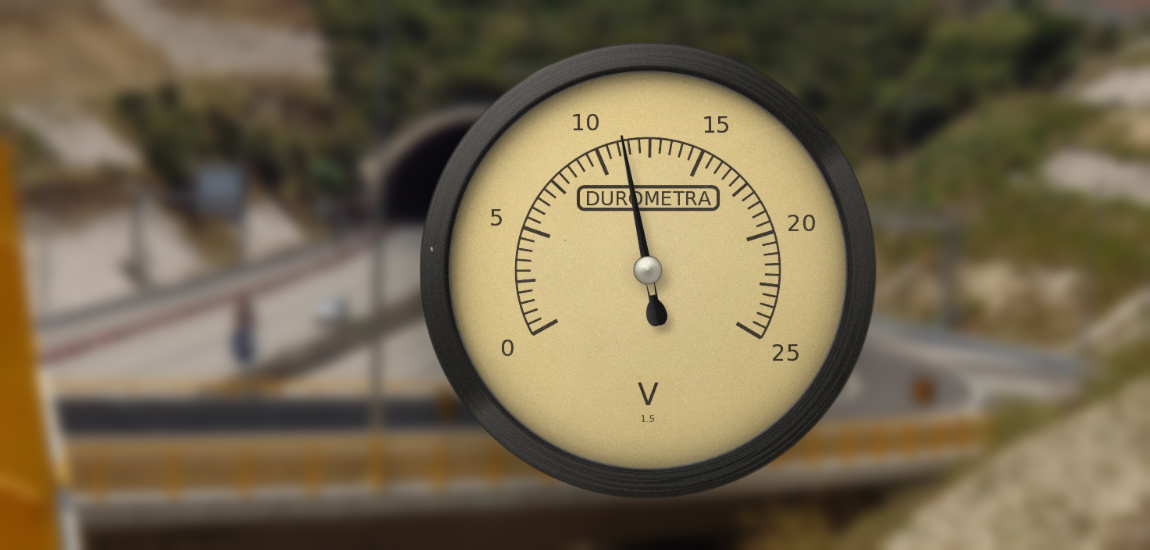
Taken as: 11.25 V
